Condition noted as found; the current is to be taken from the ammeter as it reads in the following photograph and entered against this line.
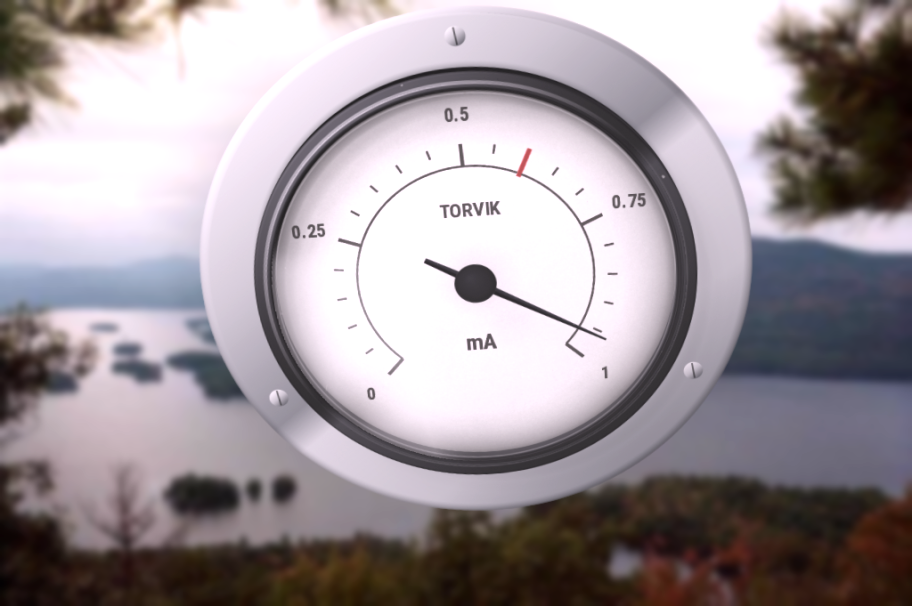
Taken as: 0.95 mA
